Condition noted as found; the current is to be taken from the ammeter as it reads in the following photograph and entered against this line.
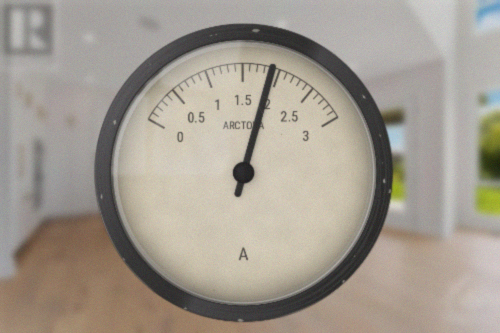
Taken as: 1.9 A
